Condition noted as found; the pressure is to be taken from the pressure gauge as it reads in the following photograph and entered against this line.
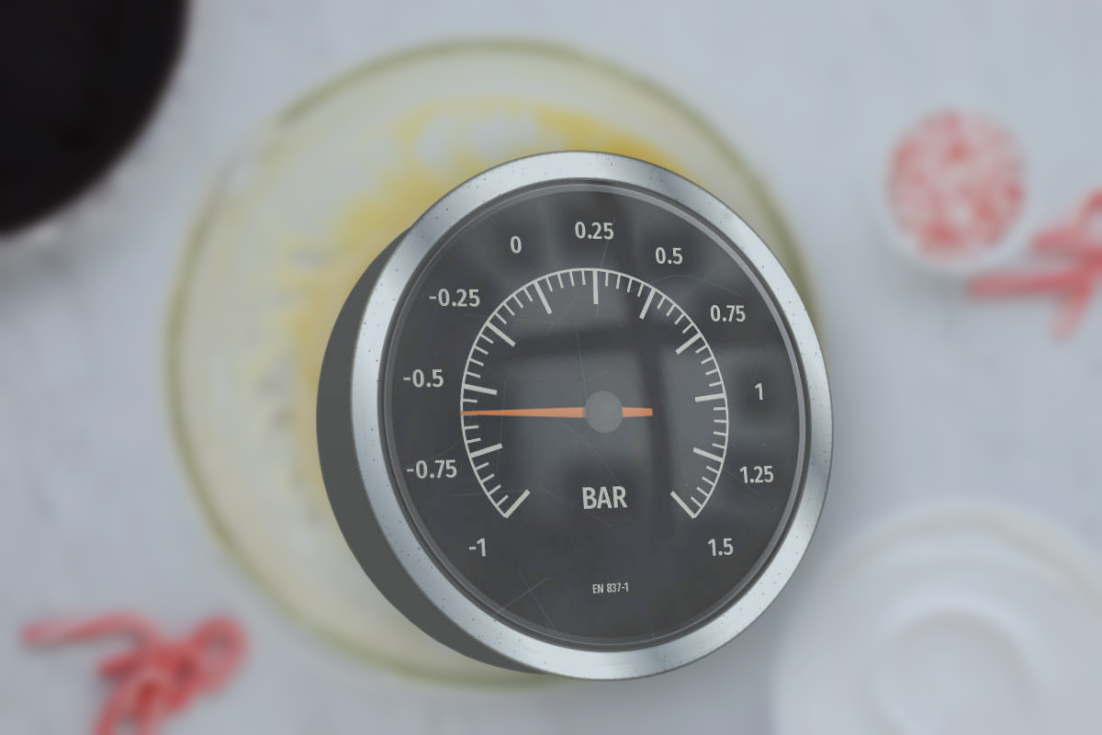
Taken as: -0.6 bar
